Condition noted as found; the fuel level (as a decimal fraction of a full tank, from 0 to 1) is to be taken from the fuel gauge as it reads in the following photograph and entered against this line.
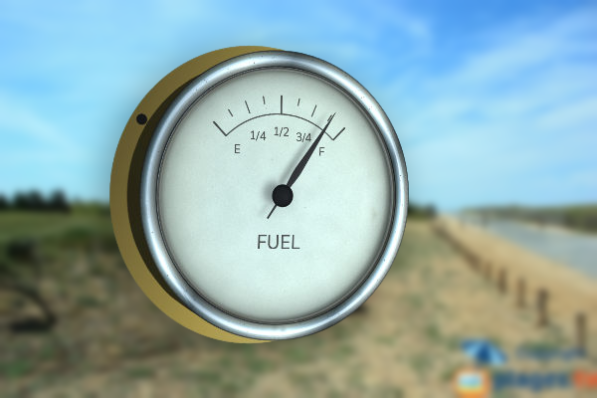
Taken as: 0.875
